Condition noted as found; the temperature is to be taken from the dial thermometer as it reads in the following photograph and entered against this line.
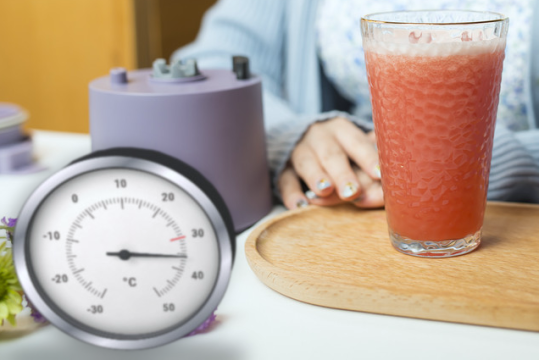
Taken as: 35 °C
